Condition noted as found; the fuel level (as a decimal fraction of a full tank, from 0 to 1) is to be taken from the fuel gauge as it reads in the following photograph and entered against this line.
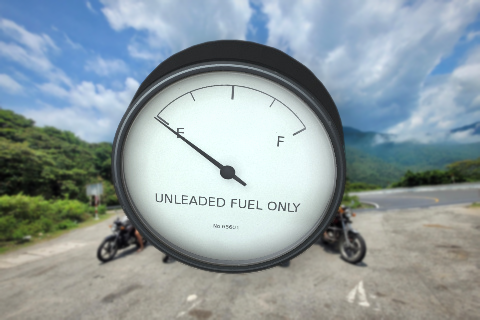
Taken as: 0
